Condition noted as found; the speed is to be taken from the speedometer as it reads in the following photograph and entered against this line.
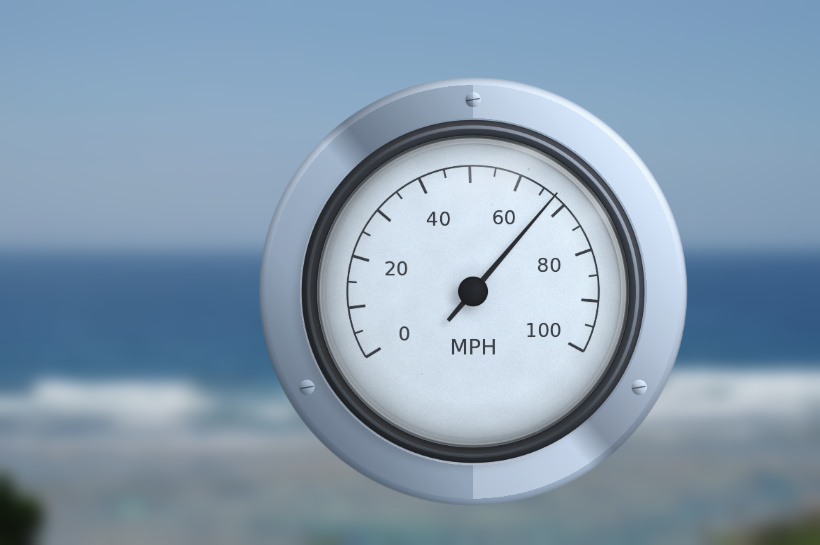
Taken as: 67.5 mph
